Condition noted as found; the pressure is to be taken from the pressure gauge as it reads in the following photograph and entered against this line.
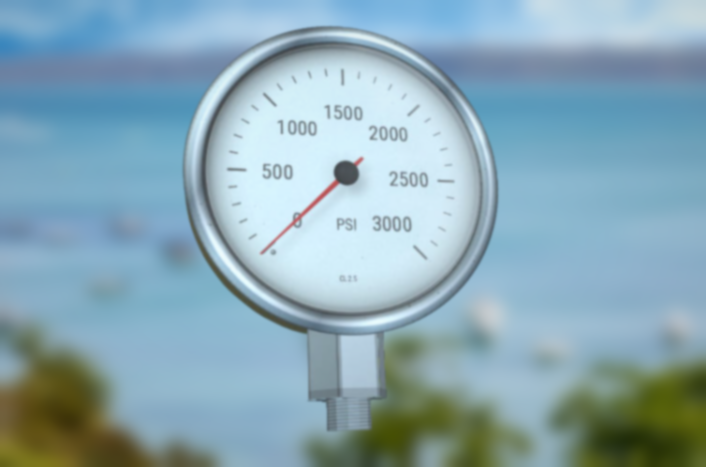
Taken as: 0 psi
